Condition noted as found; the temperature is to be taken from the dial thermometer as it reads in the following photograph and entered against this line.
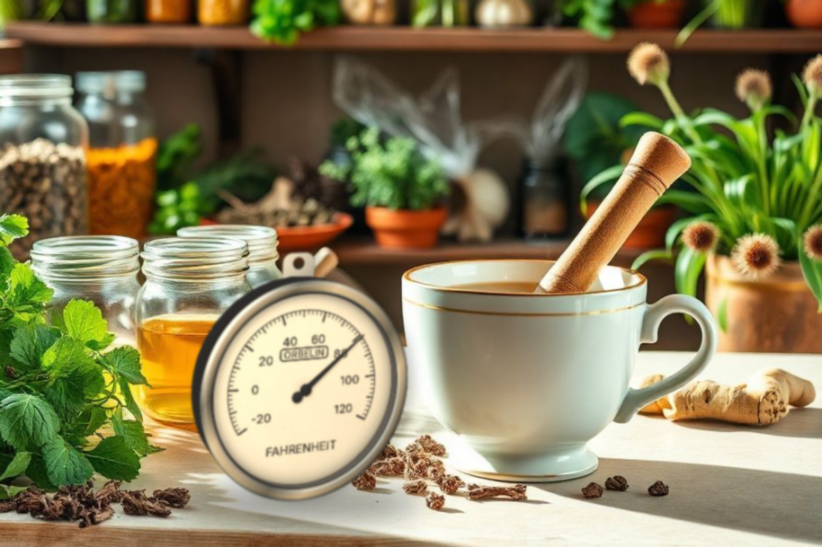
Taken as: 80 °F
